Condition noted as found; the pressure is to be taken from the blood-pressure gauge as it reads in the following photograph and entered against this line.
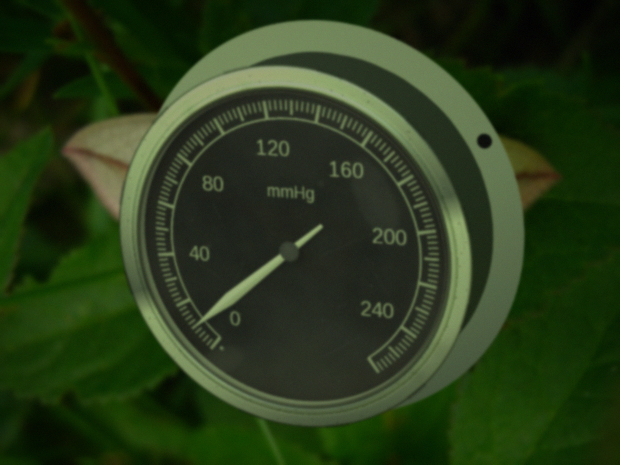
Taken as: 10 mmHg
